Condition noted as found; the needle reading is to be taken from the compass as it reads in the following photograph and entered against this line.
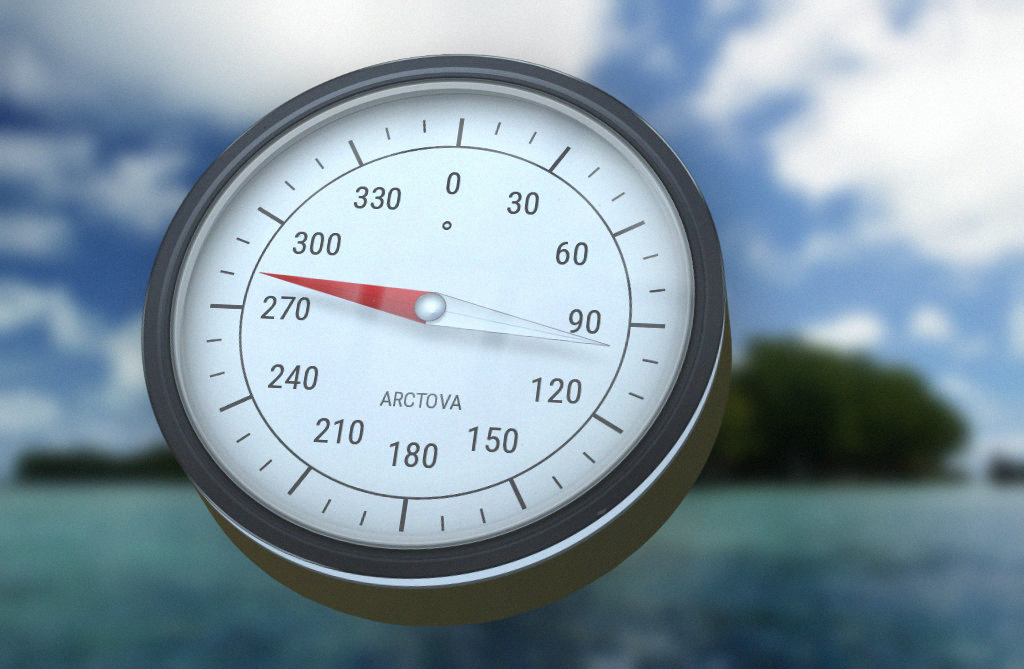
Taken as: 280 °
